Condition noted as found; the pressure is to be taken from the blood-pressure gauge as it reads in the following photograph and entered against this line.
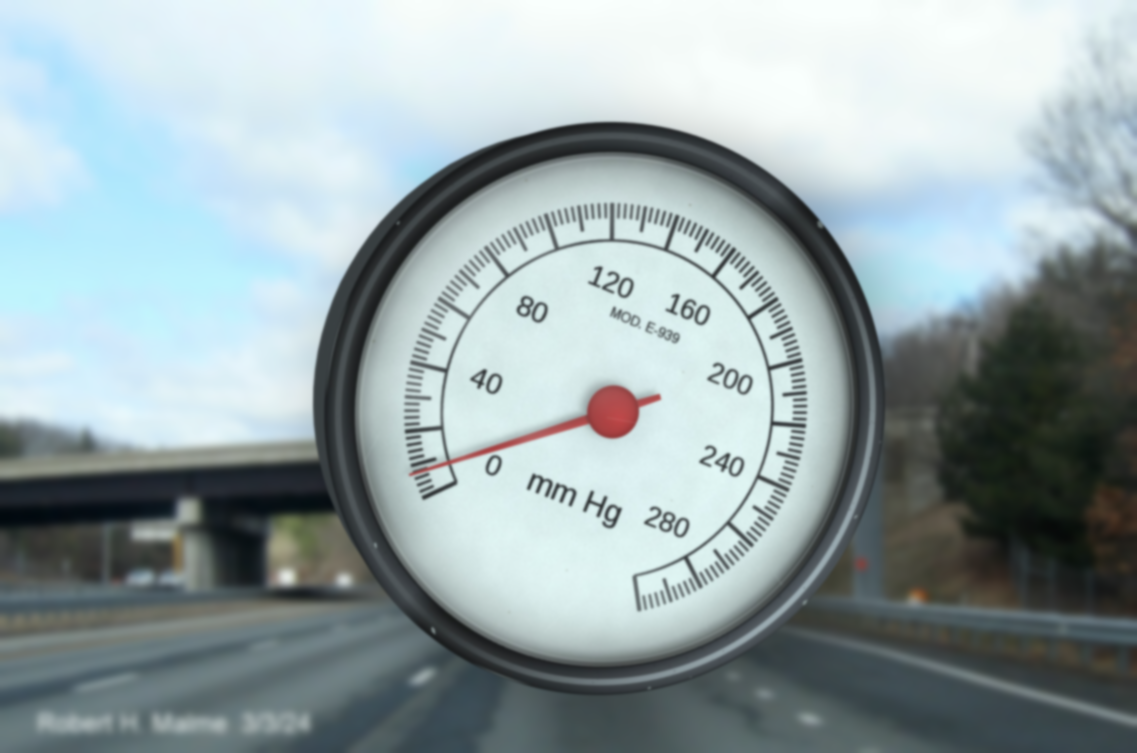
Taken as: 8 mmHg
